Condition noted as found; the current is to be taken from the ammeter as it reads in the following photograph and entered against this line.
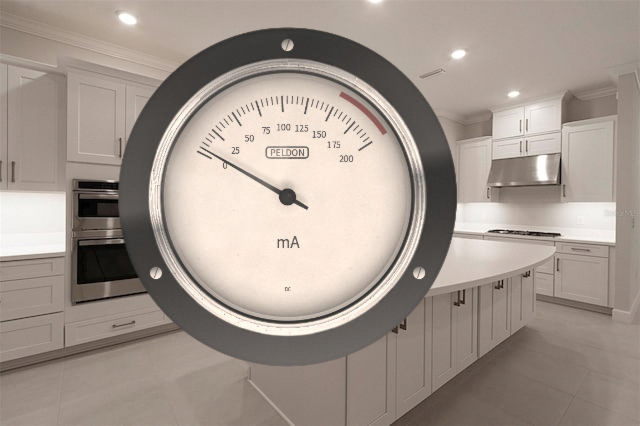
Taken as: 5 mA
